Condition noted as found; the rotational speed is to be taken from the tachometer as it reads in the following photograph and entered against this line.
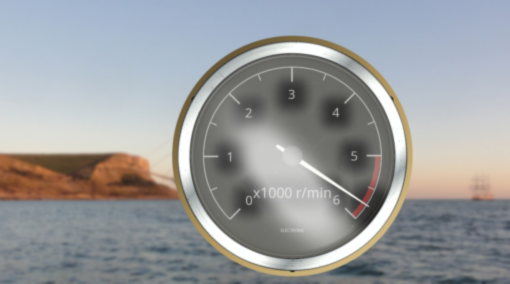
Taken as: 5750 rpm
